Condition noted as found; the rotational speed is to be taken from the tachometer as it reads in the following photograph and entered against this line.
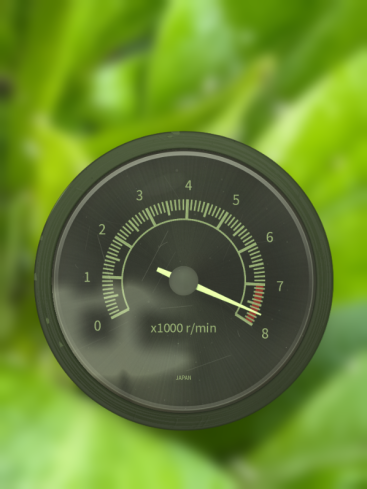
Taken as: 7700 rpm
